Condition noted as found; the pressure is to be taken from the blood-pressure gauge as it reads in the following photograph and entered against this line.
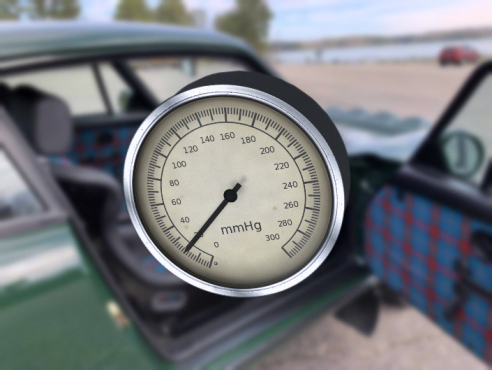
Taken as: 20 mmHg
